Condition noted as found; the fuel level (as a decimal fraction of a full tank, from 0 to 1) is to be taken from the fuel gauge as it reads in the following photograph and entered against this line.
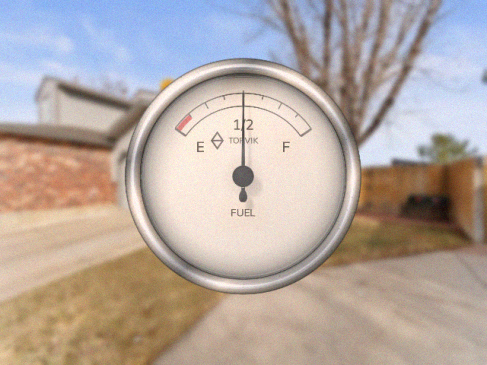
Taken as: 0.5
